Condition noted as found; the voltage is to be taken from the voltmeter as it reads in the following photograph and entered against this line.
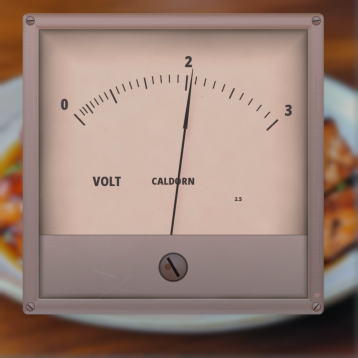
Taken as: 2.05 V
